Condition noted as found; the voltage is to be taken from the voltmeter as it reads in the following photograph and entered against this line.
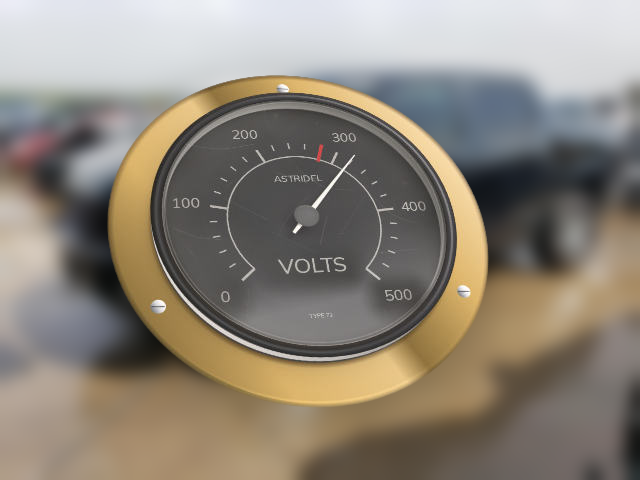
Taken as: 320 V
